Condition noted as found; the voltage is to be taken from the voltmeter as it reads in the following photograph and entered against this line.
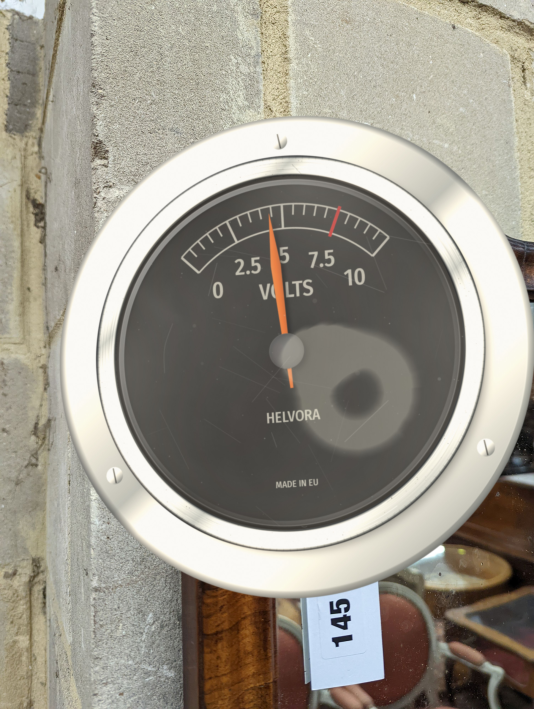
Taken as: 4.5 V
